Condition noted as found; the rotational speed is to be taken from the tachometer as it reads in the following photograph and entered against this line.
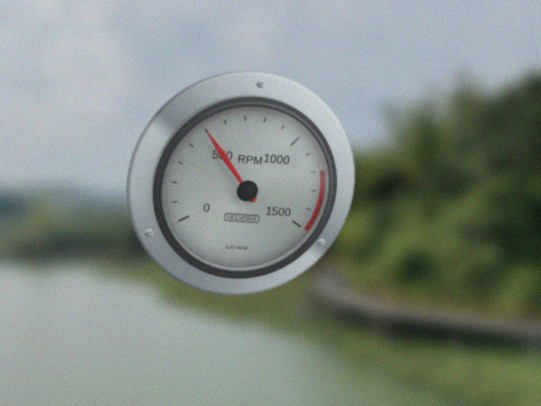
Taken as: 500 rpm
